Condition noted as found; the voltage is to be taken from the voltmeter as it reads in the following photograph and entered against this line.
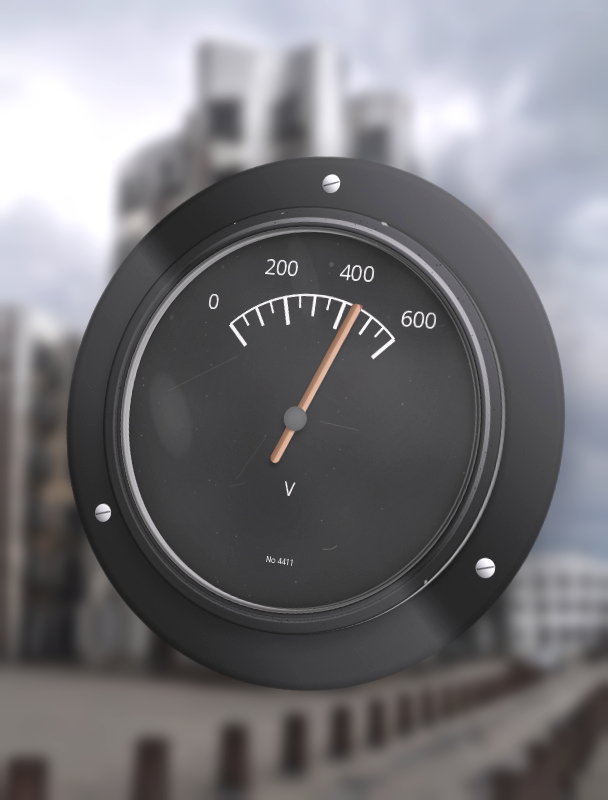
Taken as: 450 V
